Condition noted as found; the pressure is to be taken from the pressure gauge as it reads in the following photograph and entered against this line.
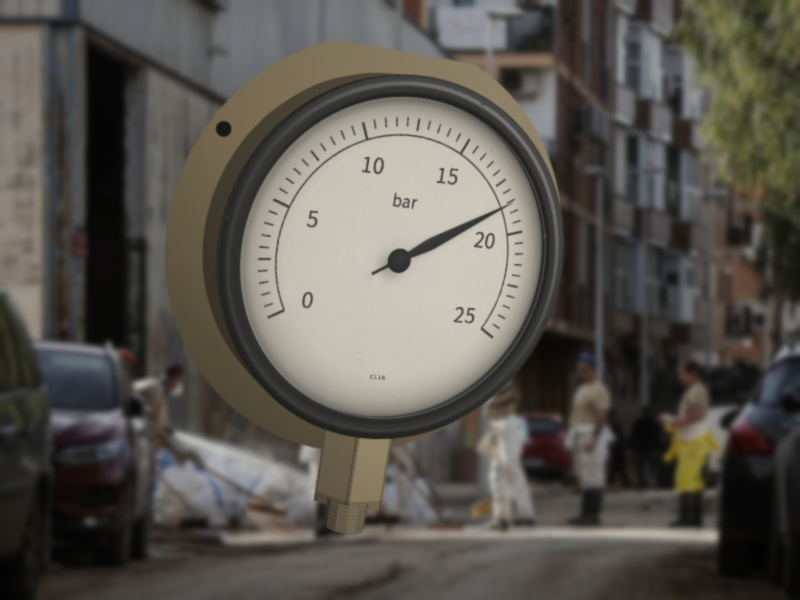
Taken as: 18.5 bar
